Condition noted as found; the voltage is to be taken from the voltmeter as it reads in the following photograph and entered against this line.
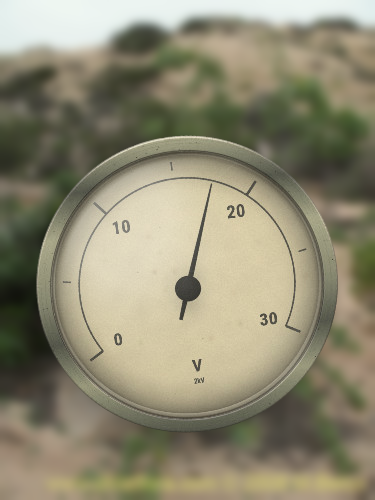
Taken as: 17.5 V
